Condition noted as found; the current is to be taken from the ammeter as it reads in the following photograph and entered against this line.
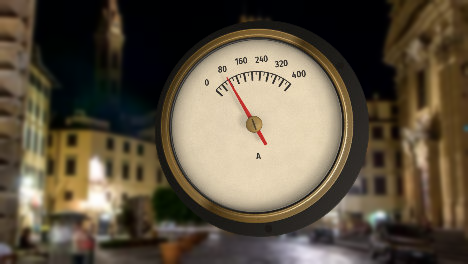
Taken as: 80 A
